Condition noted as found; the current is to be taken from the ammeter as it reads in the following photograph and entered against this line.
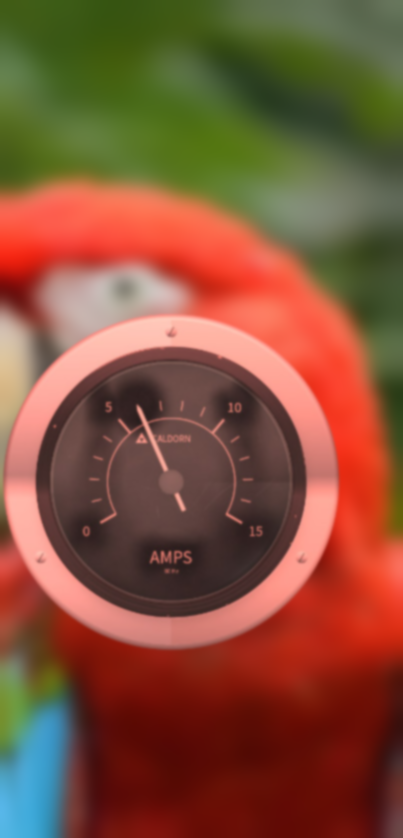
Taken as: 6 A
